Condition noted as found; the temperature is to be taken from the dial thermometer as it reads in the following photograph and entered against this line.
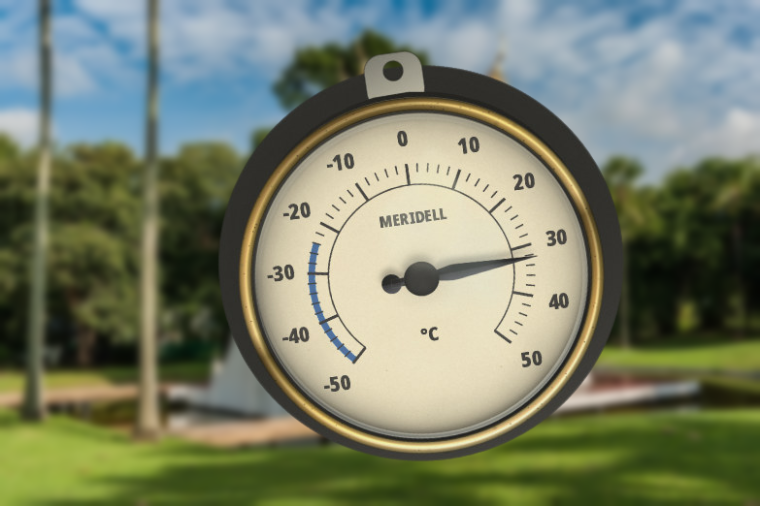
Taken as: 32 °C
